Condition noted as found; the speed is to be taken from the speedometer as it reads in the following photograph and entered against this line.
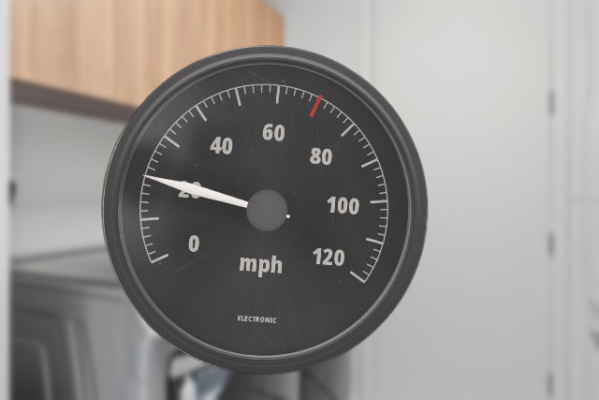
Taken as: 20 mph
